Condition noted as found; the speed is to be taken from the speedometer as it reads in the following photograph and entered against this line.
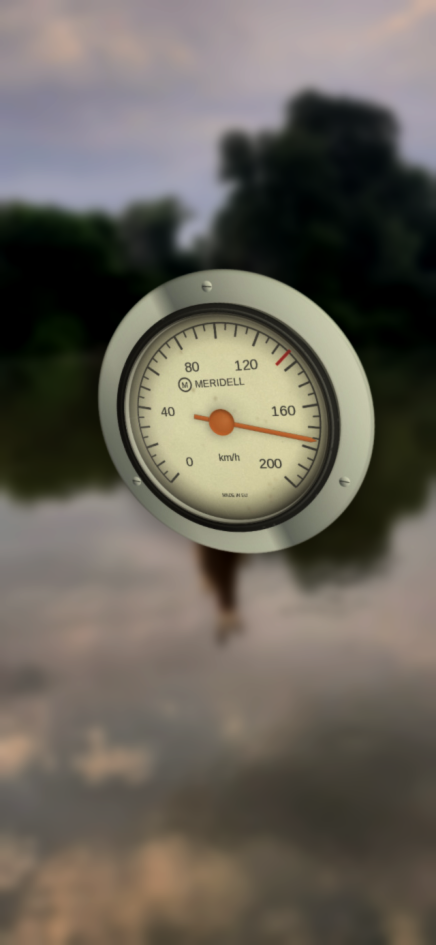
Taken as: 175 km/h
